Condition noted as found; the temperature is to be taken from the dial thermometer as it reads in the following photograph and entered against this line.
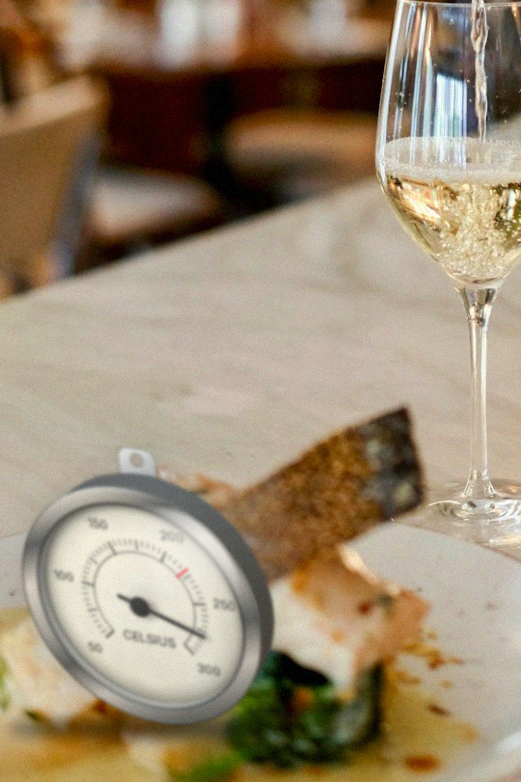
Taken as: 275 °C
